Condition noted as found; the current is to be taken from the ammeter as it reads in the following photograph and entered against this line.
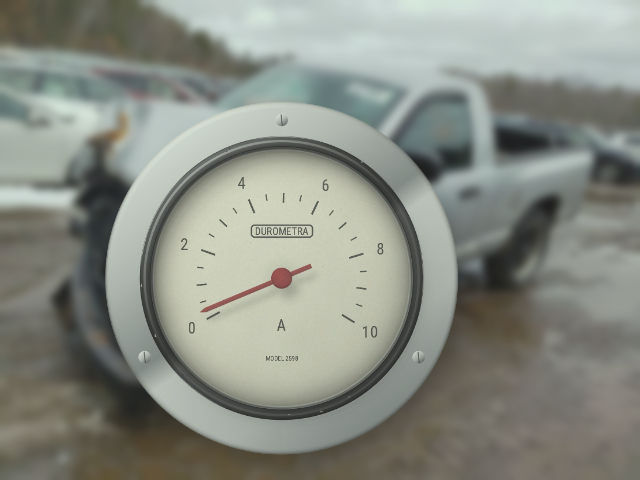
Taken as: 0.25 A
